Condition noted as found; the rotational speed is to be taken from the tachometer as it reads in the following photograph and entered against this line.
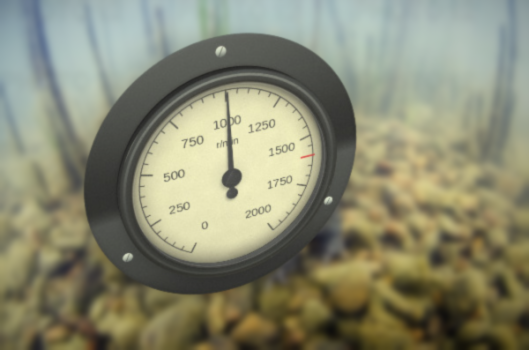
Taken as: 1000 rpm
